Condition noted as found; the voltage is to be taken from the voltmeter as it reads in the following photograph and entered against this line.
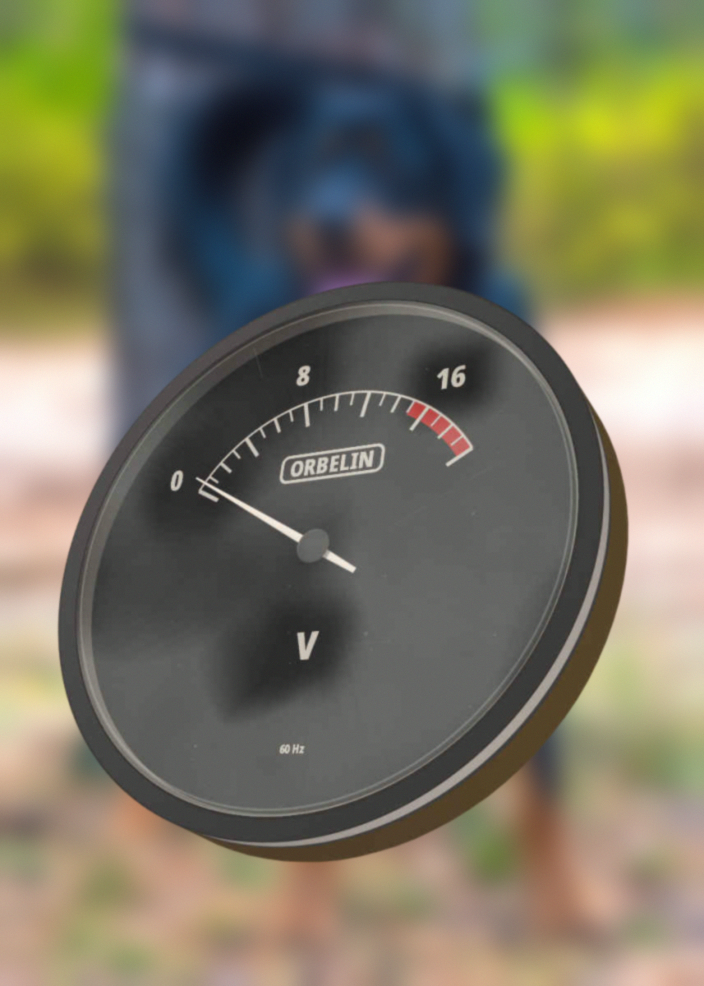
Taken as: 0.5 V
